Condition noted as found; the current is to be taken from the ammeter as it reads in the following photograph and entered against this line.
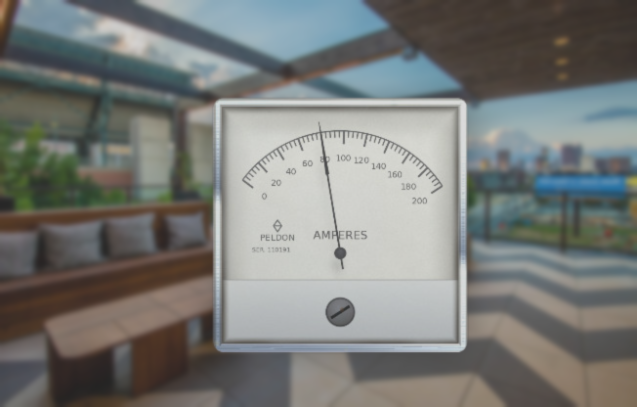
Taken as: 80 A
